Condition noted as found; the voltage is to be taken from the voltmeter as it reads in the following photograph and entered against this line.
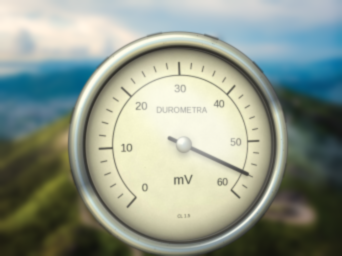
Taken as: 56 mV
